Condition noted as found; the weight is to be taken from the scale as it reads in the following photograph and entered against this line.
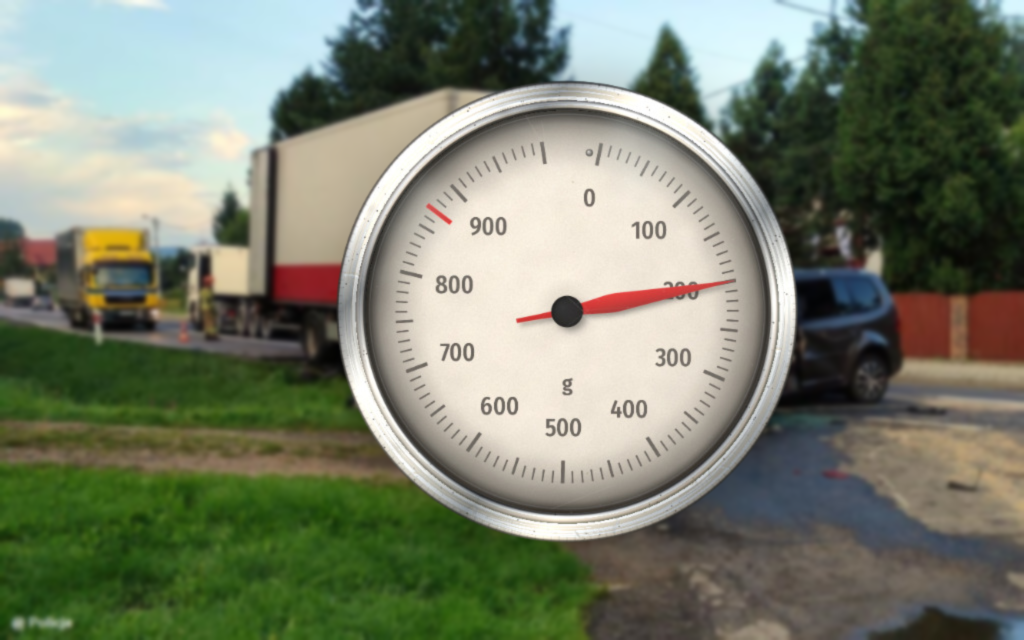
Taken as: 200 g
